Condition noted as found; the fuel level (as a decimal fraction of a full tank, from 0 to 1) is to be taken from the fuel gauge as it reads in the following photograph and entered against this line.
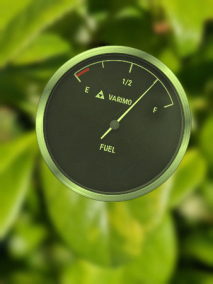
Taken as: 0.75
